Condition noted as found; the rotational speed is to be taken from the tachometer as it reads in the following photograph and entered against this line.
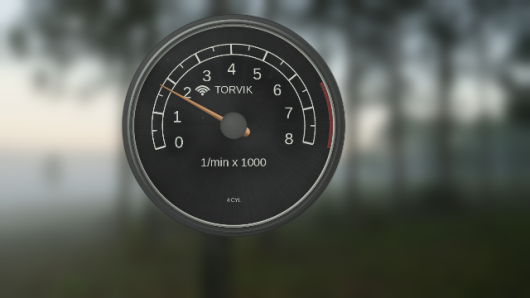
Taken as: 1750 rpm
